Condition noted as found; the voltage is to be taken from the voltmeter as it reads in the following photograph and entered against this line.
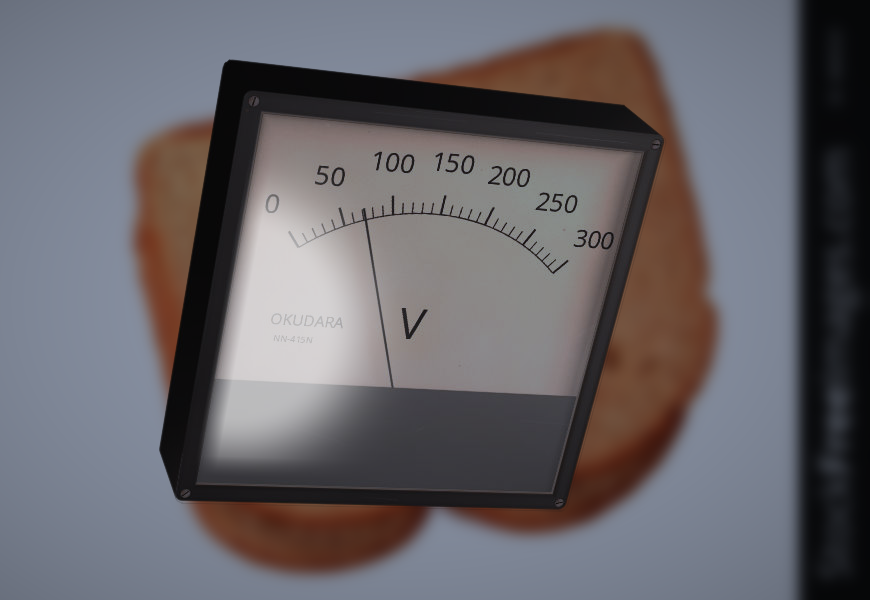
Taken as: 70 V
